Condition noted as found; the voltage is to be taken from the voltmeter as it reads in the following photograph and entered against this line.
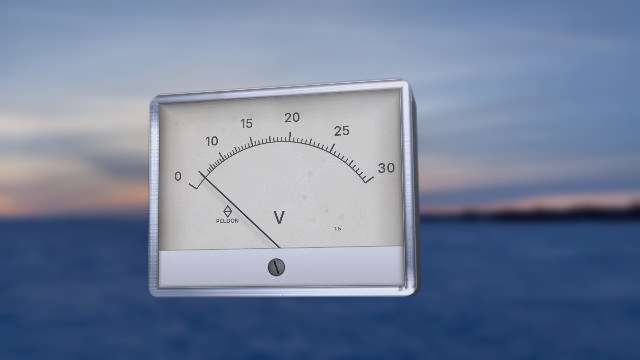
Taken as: 5 V
